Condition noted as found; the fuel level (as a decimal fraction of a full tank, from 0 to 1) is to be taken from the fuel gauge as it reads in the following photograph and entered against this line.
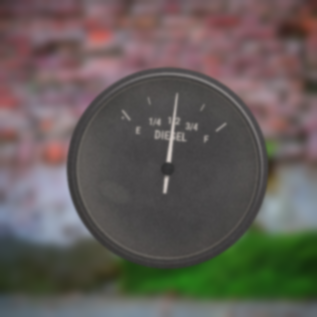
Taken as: 0.5
